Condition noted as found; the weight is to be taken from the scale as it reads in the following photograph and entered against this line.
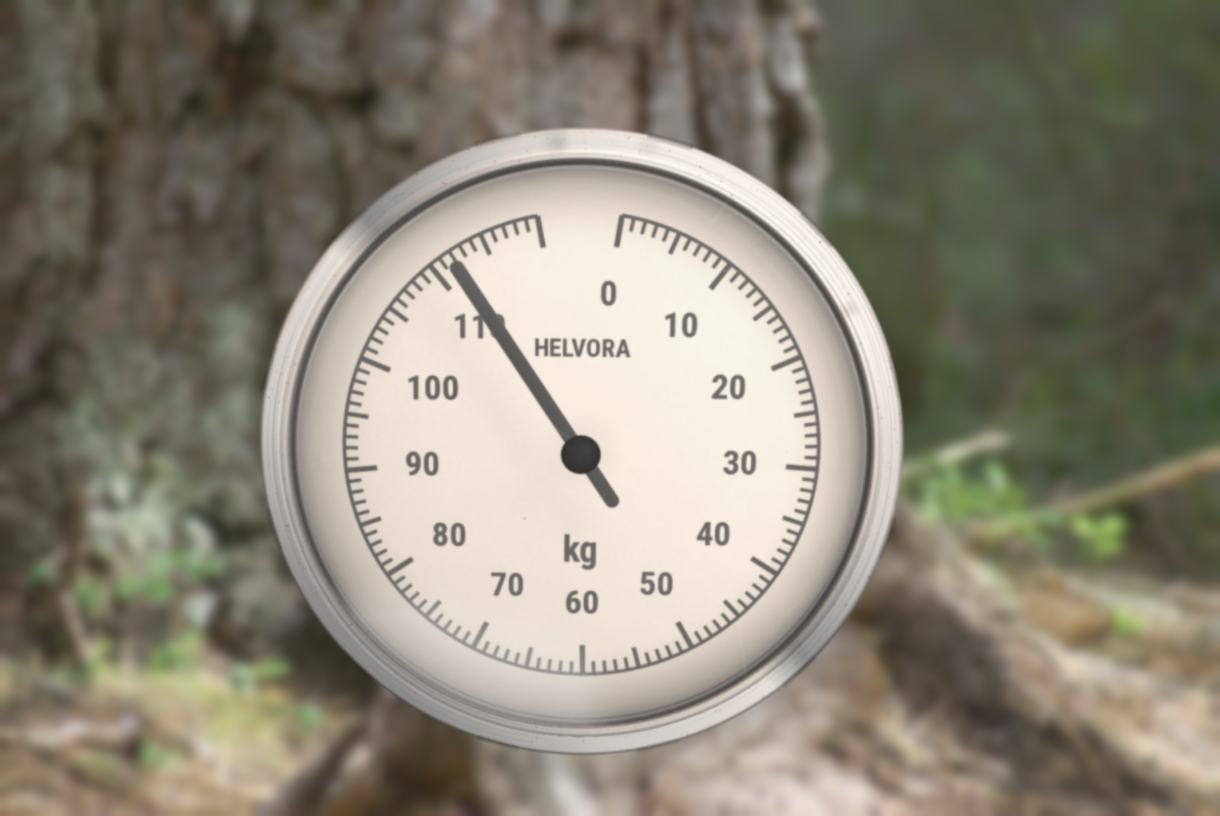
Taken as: 112 kg
